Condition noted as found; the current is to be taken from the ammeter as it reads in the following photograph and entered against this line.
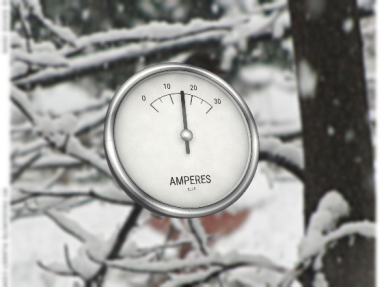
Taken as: 15 A
